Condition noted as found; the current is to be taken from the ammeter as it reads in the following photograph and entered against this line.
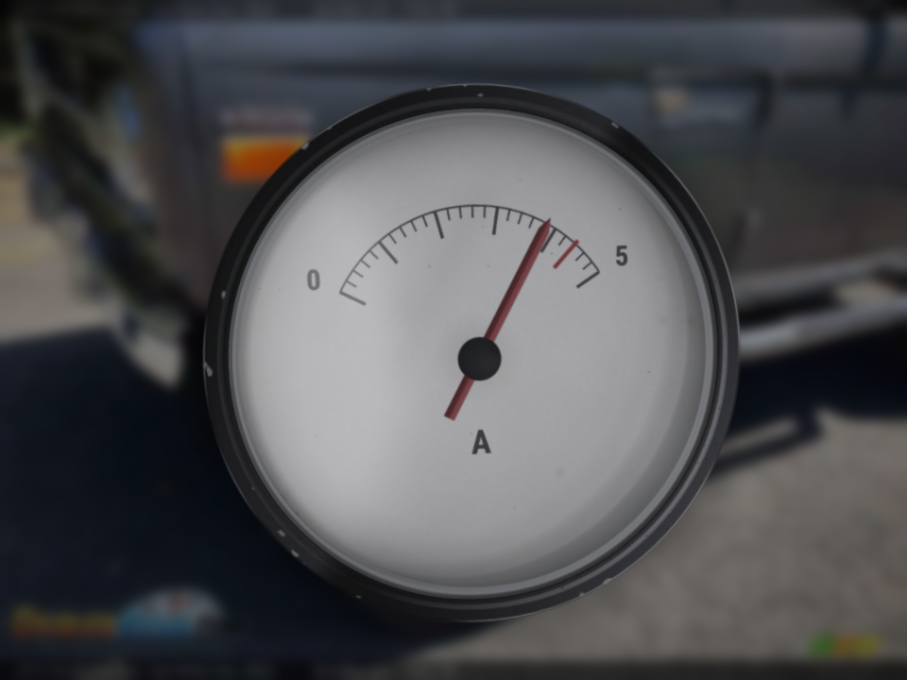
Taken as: 3.8 A
